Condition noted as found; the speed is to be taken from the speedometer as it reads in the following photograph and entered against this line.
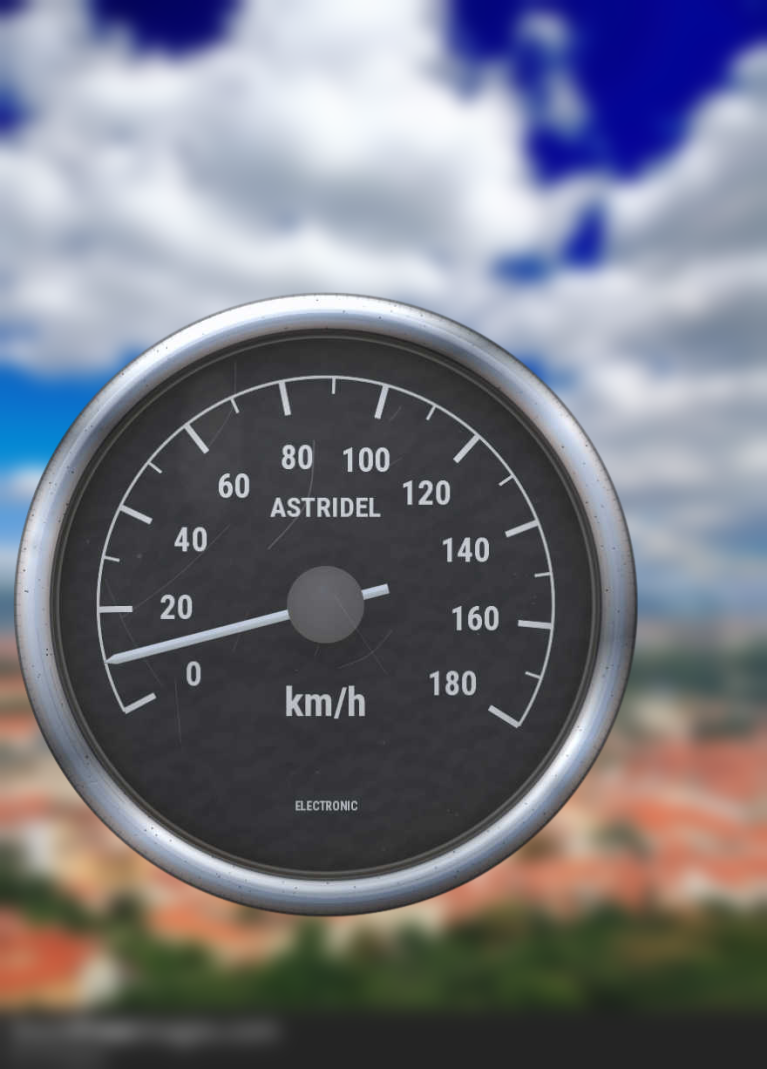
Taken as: 10 km/h
